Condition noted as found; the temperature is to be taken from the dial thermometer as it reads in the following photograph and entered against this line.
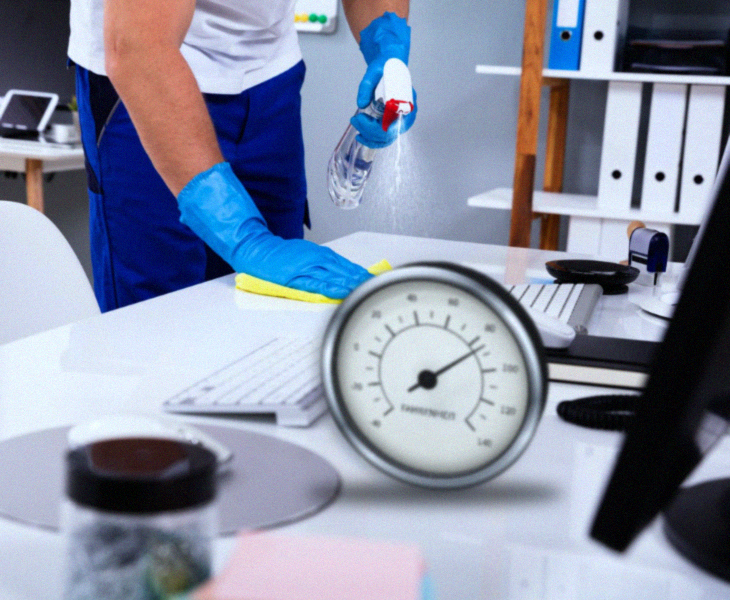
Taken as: 85 °F
